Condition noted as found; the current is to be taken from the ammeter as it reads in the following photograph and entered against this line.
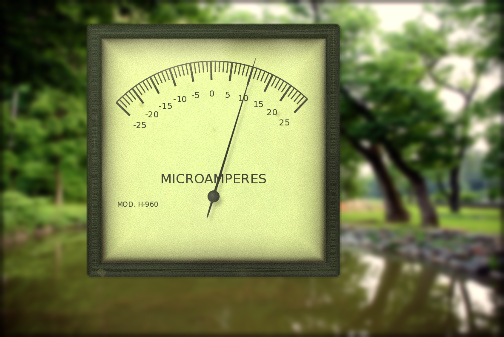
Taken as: 10 µA
